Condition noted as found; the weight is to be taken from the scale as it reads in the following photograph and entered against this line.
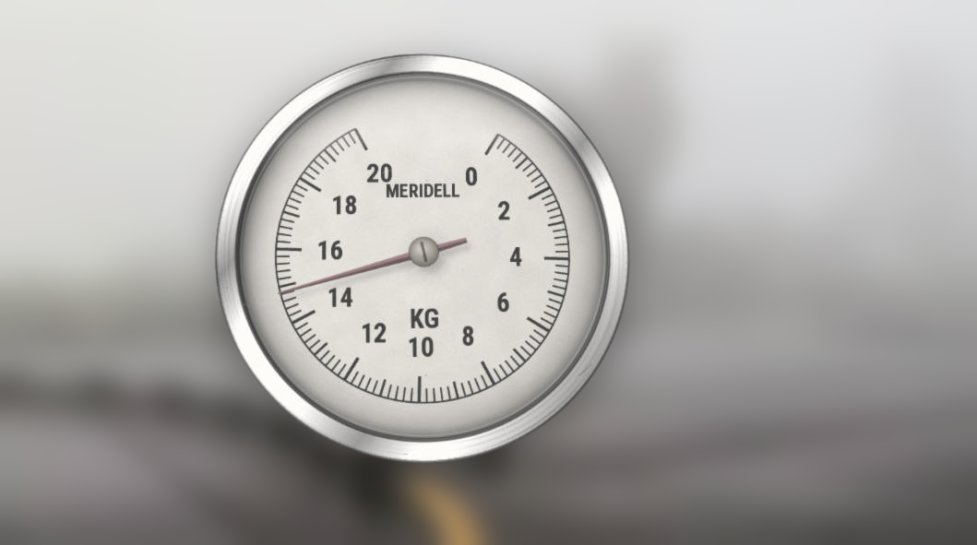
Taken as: 14.8 kg
